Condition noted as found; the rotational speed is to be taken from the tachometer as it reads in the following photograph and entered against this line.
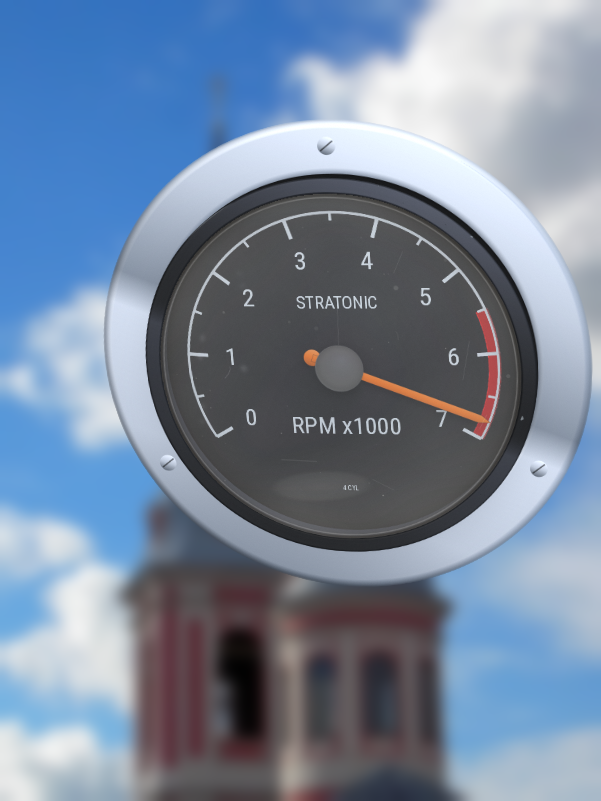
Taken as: 6750 rpm
